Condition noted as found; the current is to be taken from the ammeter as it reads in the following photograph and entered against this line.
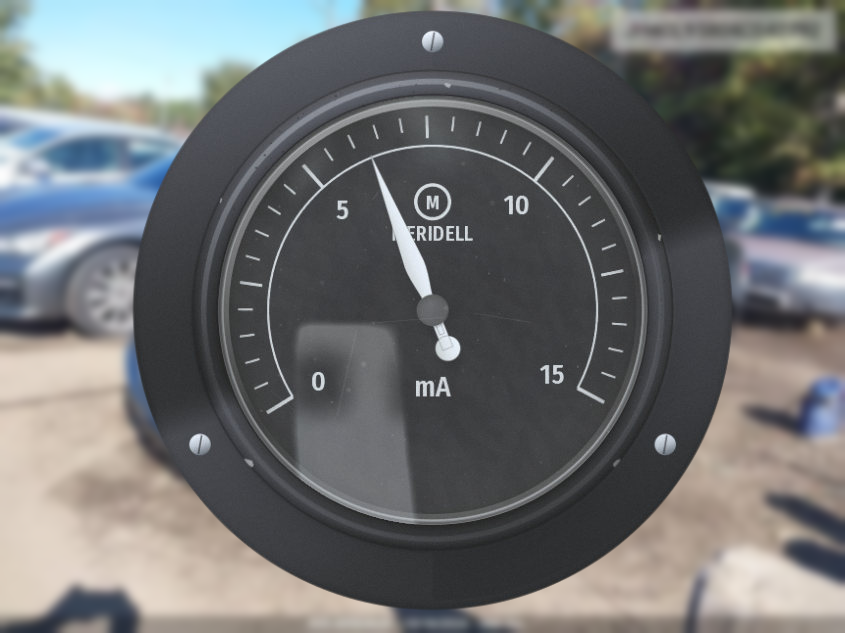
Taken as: 6.25 mA
